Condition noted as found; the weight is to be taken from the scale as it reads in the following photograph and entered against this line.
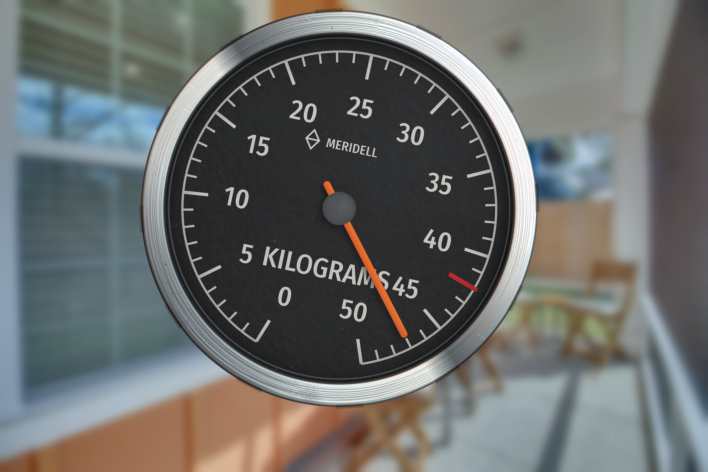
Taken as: 47 kg
